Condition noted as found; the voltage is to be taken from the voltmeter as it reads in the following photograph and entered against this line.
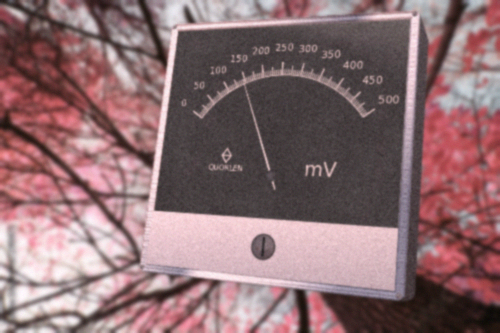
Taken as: 150 mV
